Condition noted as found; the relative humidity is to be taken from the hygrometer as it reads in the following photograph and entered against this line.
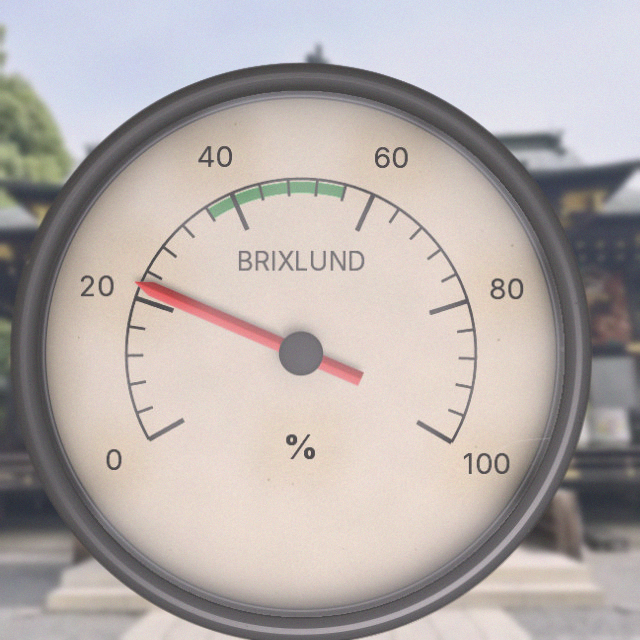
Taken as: 22 %
